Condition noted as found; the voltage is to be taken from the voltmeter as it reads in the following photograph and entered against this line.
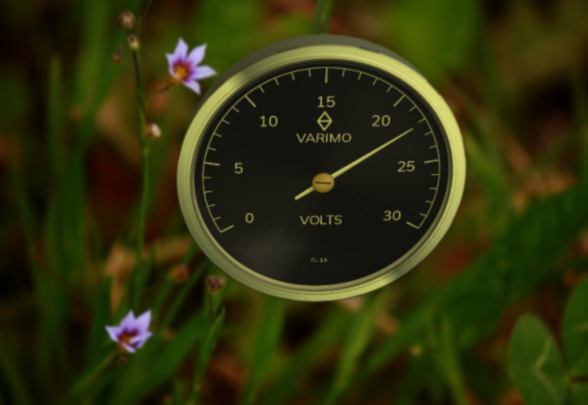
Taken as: 22 V
